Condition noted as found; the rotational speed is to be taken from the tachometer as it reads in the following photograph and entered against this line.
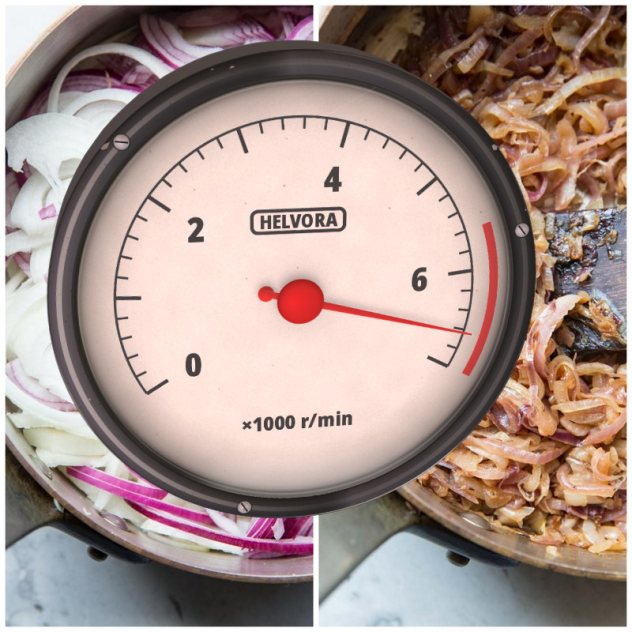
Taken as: 6600 rpm
